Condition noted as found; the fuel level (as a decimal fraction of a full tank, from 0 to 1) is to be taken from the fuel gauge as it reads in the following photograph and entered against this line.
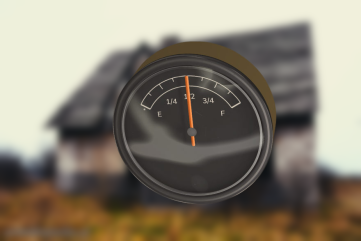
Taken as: 0.5
